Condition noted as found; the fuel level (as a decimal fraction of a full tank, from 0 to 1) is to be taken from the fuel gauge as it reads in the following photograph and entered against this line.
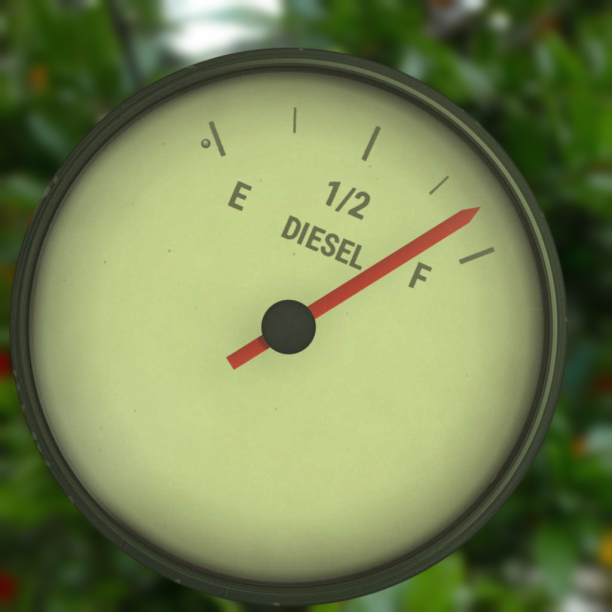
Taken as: 0.875
